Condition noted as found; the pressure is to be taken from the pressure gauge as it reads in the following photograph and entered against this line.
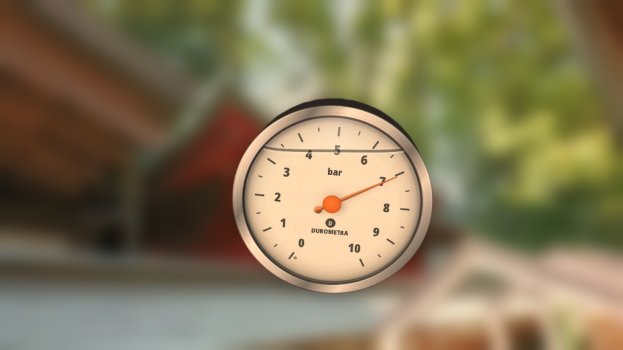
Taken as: 7 bar
